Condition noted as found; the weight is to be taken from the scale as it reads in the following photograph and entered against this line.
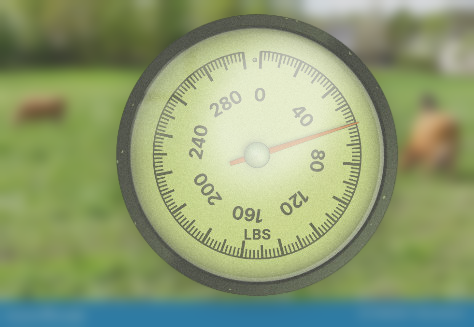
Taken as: 60 lb
